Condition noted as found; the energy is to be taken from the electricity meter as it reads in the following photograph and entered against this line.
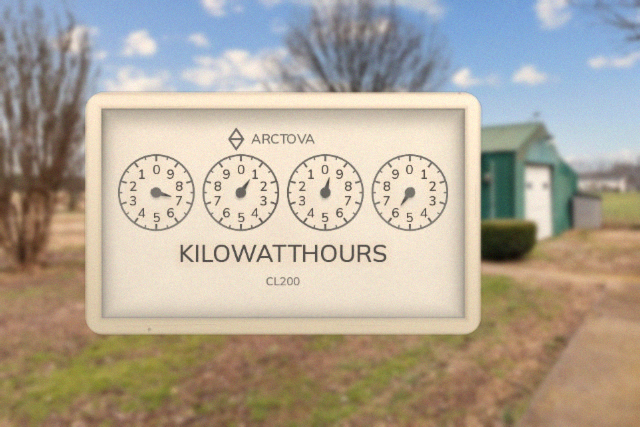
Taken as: 7096 kWh
